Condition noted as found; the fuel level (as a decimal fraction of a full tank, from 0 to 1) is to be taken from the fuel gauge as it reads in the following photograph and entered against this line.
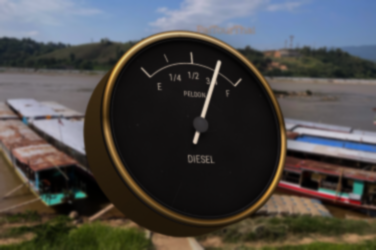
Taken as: 0.75
